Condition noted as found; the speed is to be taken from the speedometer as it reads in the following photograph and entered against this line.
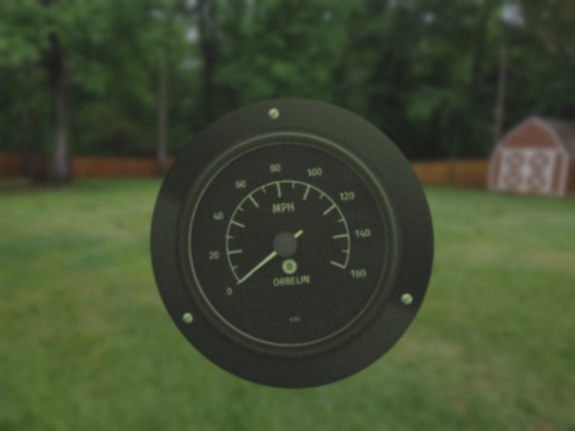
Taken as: 0 mph
